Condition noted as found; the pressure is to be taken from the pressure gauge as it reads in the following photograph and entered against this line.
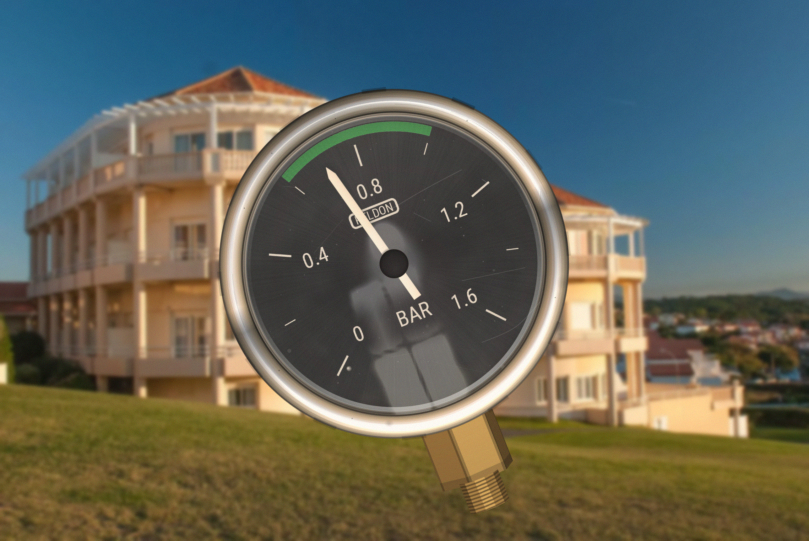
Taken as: 0.7 bar
